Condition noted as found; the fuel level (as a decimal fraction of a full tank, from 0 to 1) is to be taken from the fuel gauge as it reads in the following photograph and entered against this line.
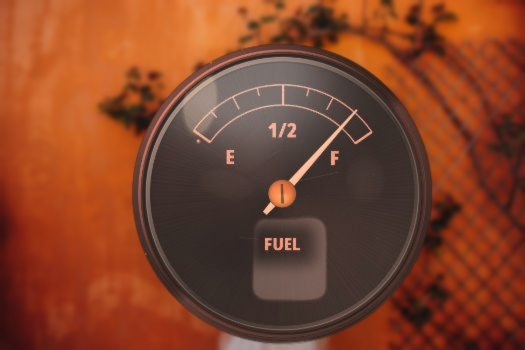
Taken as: 0.875
